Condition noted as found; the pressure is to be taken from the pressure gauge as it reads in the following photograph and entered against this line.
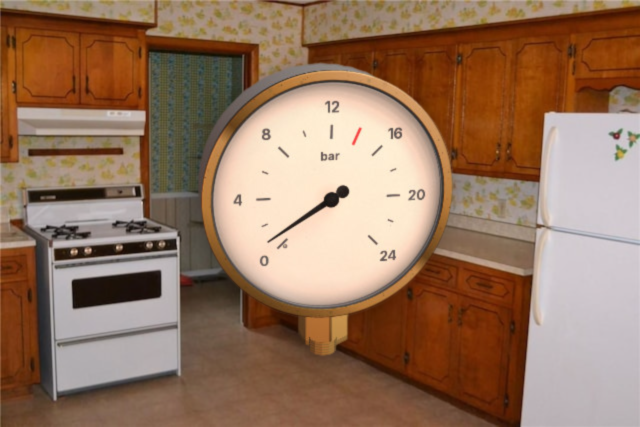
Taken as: 1 bar
